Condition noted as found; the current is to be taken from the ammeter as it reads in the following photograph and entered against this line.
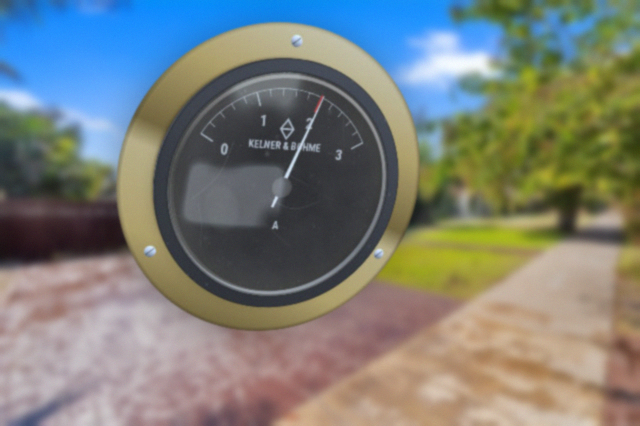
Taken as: 2 A
